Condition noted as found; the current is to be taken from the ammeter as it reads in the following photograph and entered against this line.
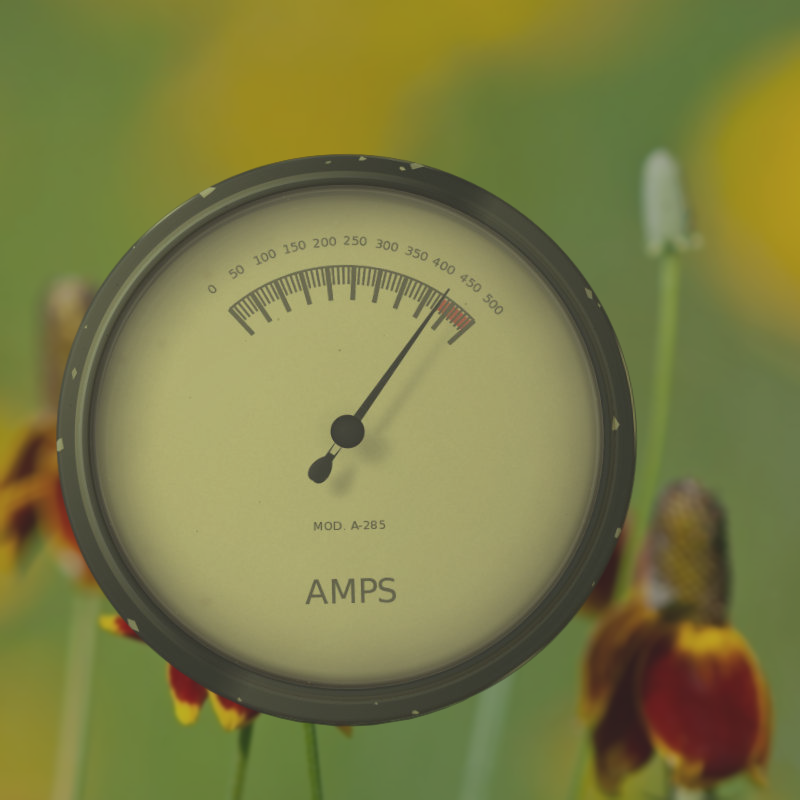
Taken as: 430 A
